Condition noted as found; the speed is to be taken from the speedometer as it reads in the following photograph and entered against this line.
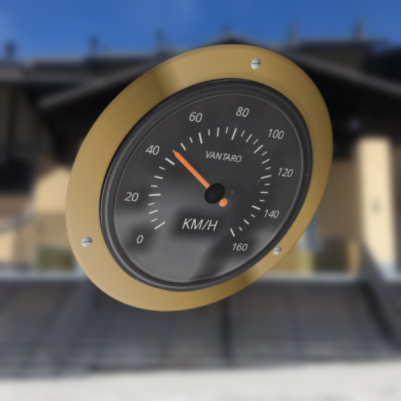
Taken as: 45 km/h
